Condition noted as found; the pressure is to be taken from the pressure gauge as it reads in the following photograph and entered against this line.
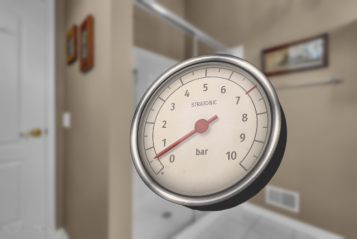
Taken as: 0.5 bar
